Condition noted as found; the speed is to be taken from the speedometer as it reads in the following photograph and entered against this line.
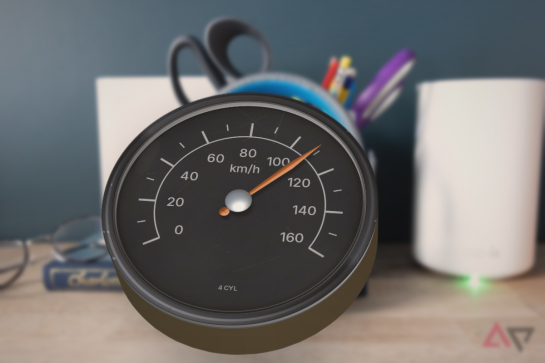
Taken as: 110 km/h
